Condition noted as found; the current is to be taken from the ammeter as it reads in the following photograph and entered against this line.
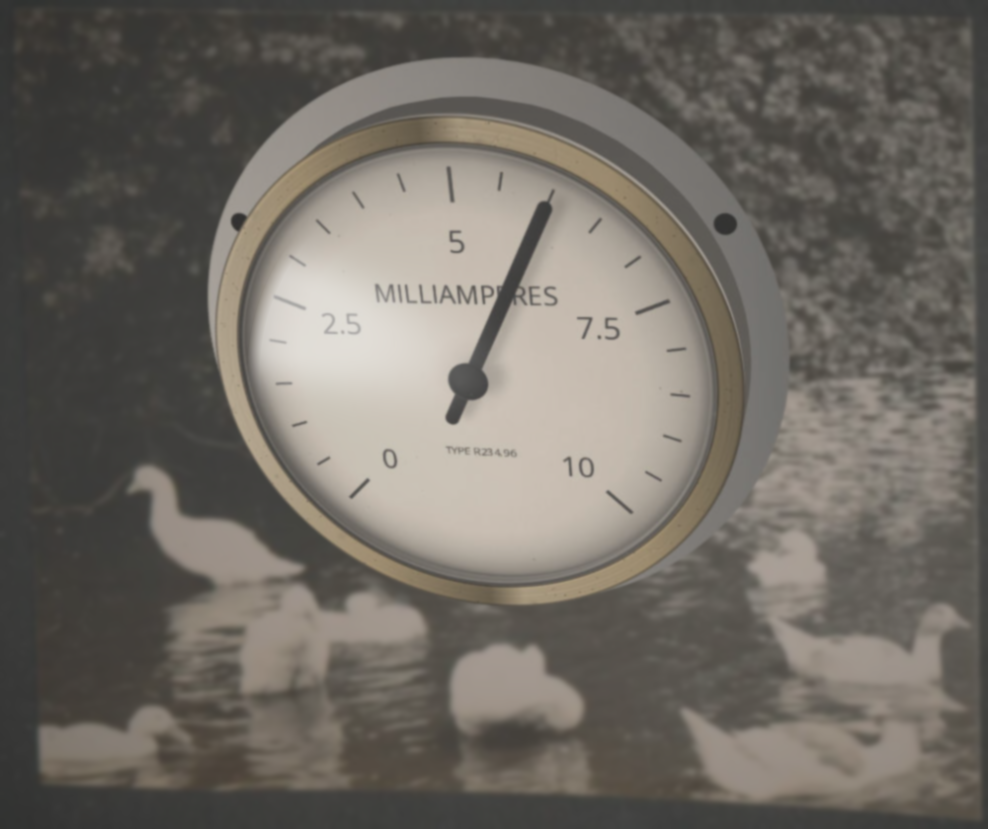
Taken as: 6 mA
